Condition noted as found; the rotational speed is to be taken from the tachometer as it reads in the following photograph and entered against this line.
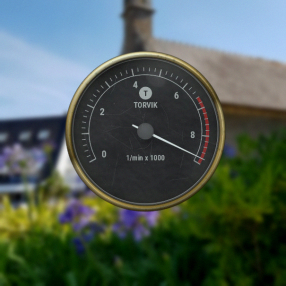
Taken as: 8800 rpm
